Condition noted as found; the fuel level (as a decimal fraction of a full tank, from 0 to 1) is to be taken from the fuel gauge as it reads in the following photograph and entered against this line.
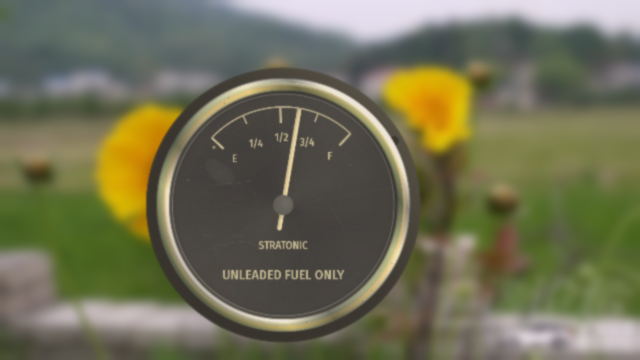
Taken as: 0.625
